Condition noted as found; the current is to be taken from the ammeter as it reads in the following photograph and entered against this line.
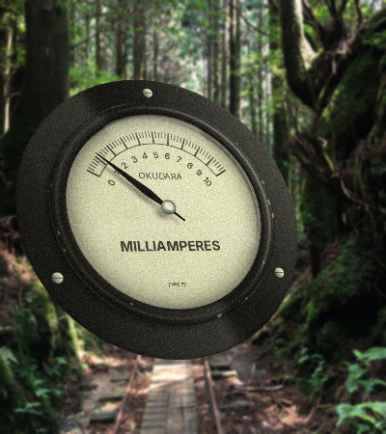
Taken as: 1 mA
